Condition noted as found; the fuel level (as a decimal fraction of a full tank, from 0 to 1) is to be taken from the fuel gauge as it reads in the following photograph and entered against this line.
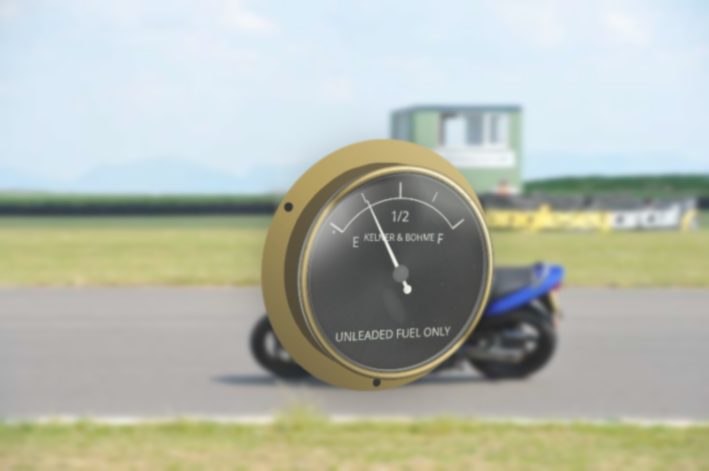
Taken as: 0.25
